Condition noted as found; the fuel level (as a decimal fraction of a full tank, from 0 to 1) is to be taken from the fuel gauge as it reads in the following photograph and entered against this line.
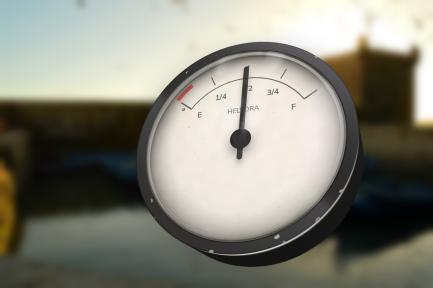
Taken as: 0.5
